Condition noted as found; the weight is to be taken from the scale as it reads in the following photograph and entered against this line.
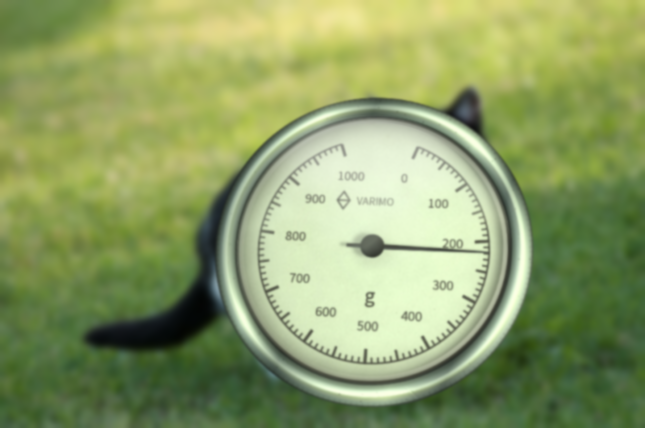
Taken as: 220 g
